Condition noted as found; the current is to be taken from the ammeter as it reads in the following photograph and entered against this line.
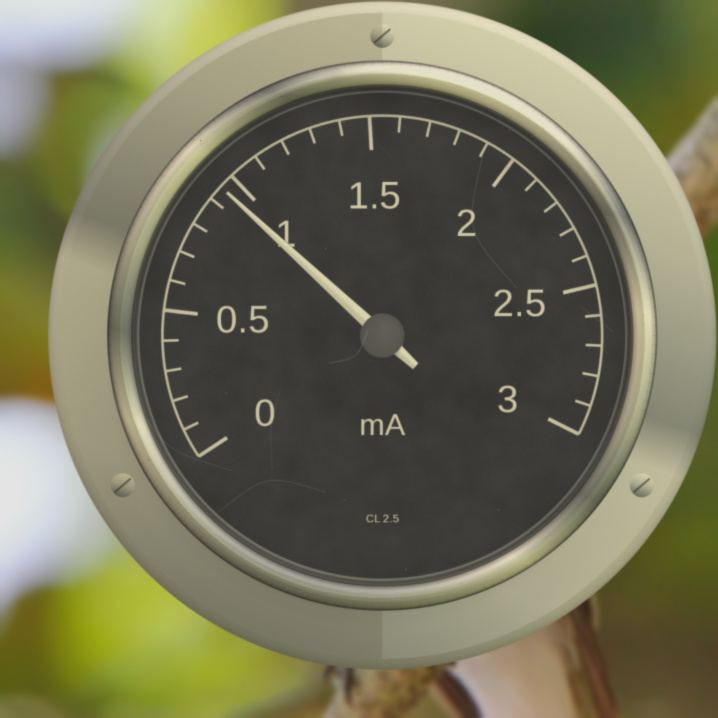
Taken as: 0.95 mA
